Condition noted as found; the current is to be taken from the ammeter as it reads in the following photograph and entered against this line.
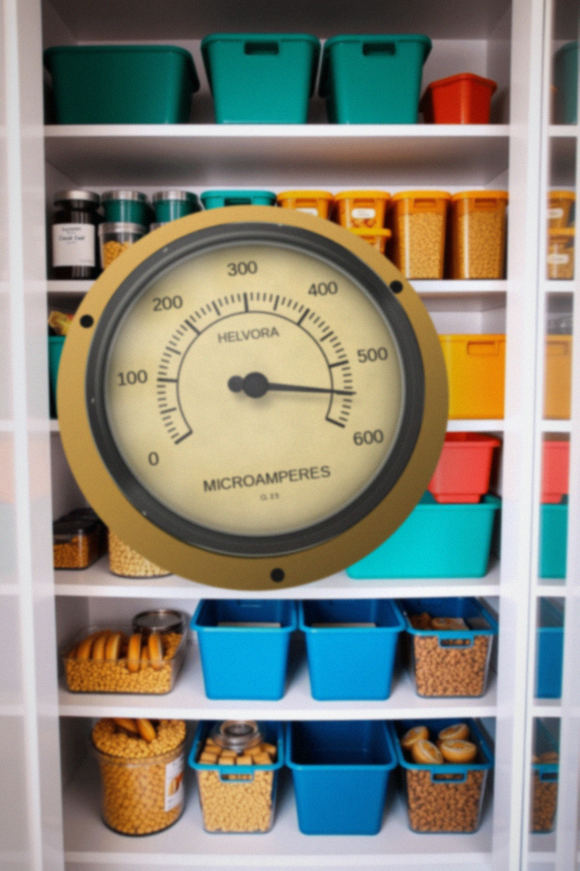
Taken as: 550 µA
